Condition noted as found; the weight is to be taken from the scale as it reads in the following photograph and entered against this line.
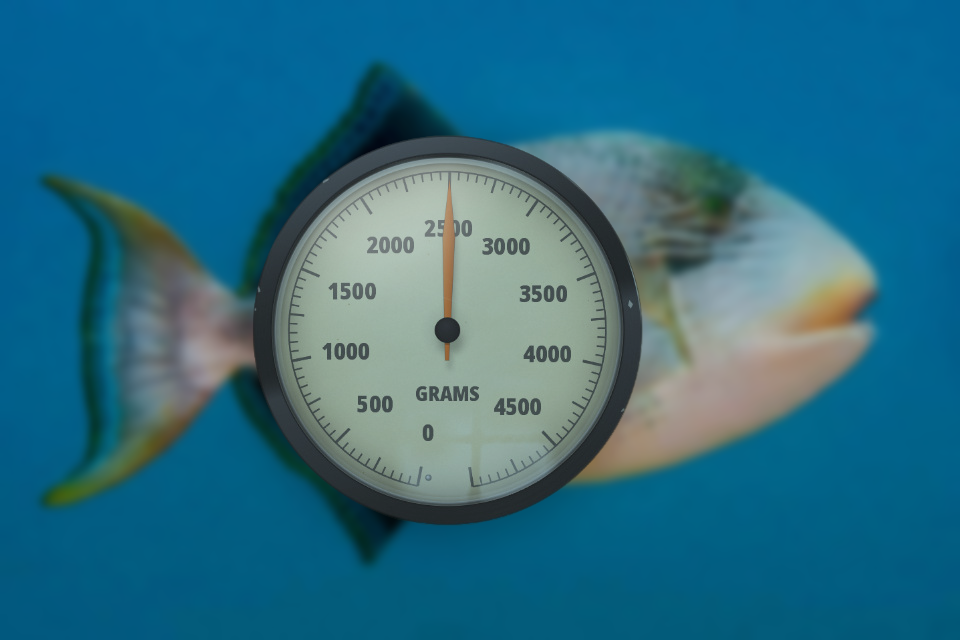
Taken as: 2500 g
